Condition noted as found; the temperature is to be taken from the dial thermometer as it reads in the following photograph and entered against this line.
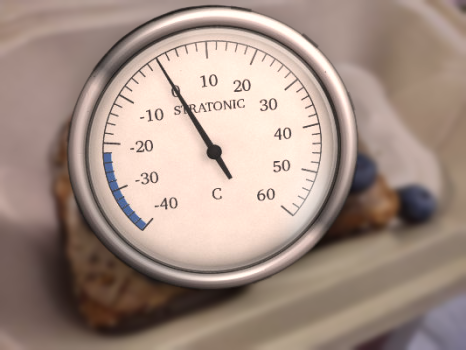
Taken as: 0 °C
